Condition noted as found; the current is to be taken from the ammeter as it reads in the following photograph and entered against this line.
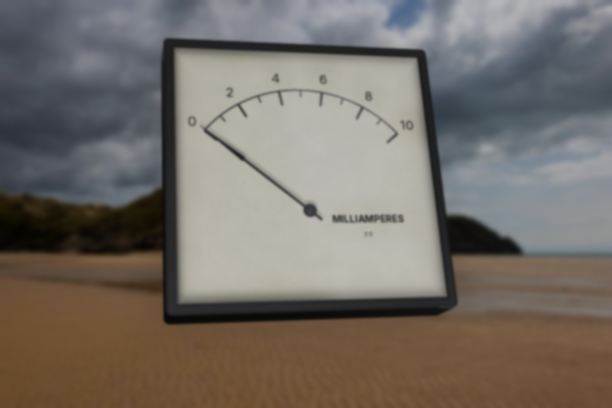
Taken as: 0 mA
